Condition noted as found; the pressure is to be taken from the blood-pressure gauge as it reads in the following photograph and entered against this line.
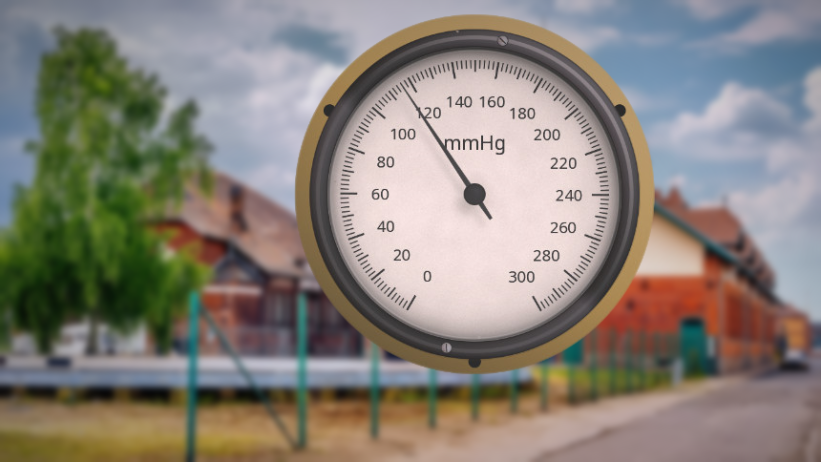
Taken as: 116 mmHg
